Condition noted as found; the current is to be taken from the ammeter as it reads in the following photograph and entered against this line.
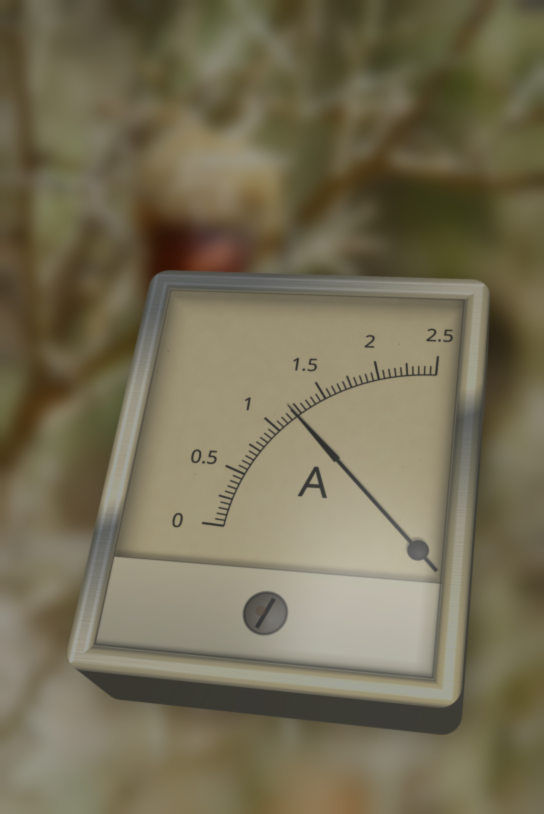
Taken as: 1.2 A
